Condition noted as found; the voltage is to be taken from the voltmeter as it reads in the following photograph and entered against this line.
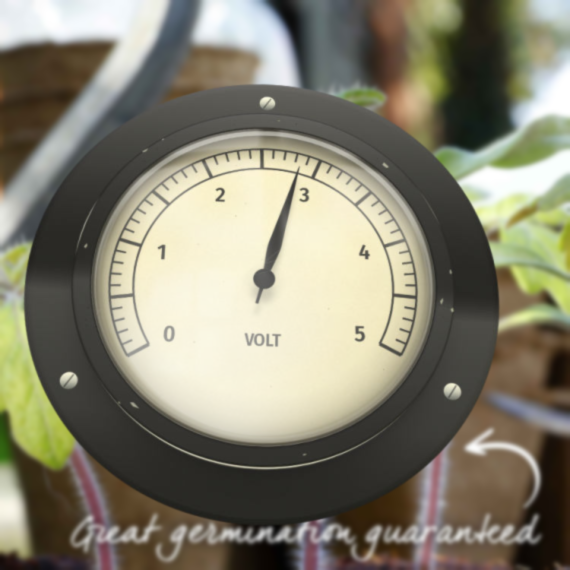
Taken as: 2.85 V
